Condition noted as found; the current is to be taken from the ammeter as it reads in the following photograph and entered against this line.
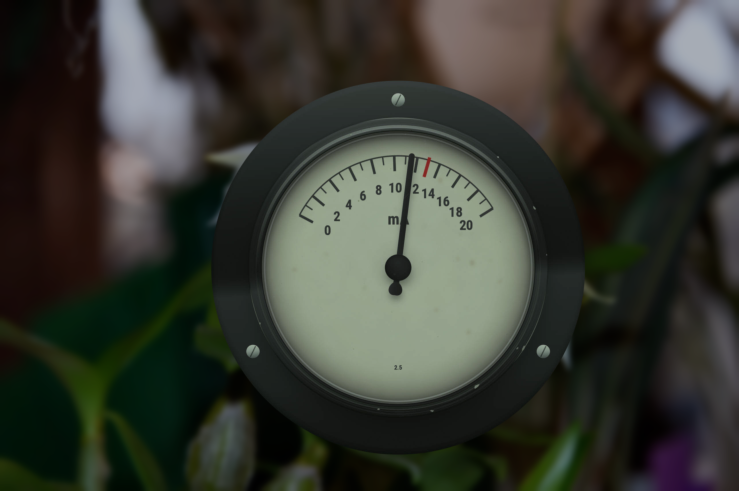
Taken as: 11.5 mA
